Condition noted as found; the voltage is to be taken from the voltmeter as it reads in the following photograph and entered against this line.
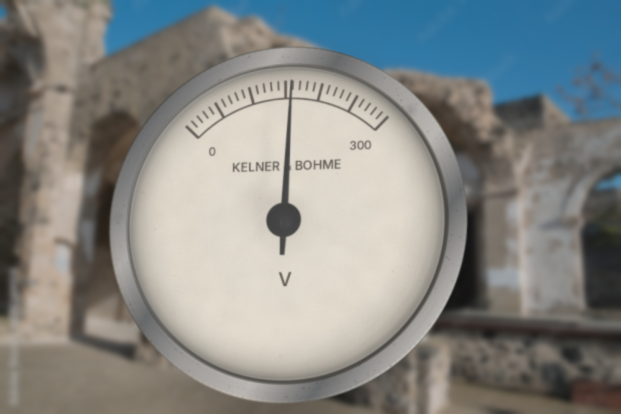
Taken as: 160 V
